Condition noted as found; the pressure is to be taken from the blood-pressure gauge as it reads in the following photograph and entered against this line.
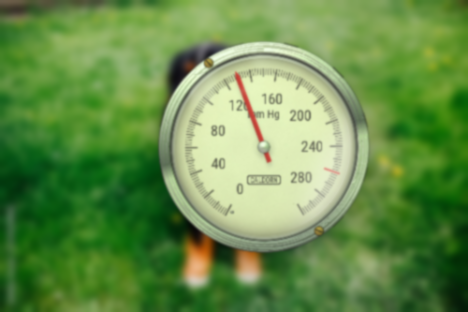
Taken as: 130 mmHg
